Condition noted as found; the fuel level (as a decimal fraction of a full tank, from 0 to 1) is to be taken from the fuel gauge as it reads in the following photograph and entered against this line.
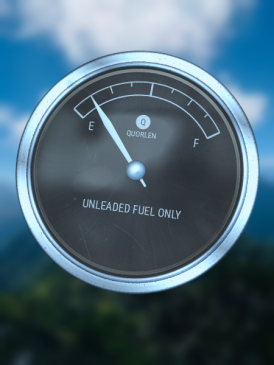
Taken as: 0.125
